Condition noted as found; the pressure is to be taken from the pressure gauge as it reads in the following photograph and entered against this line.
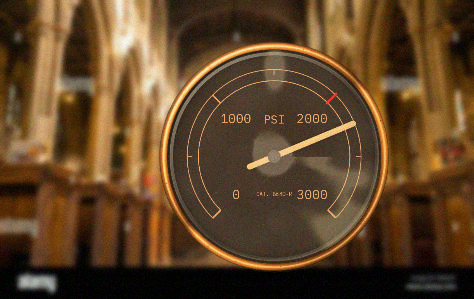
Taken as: 2250 psi
